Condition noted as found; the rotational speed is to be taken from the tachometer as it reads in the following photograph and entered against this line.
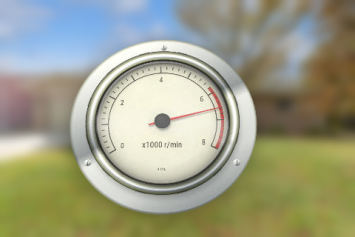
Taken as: 6600 rpm
